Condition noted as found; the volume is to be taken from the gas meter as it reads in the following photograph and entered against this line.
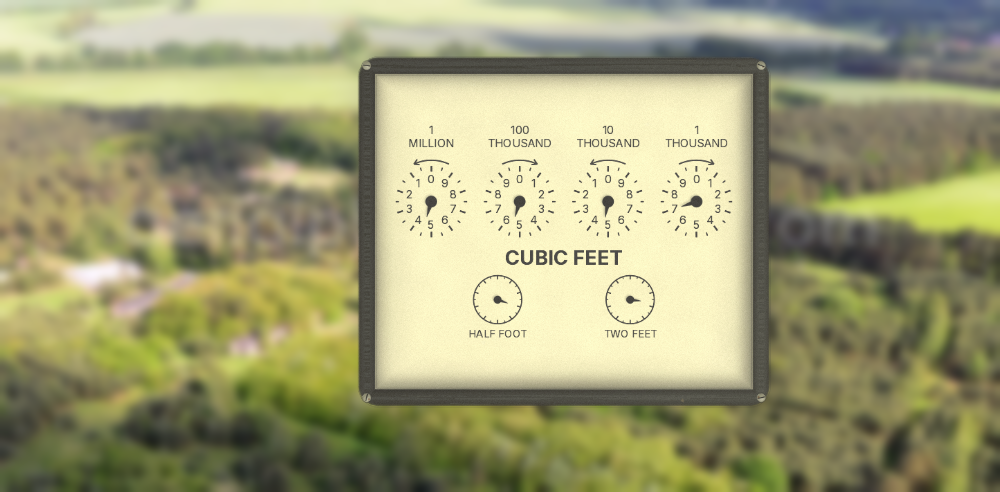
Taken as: 454700 ft³
